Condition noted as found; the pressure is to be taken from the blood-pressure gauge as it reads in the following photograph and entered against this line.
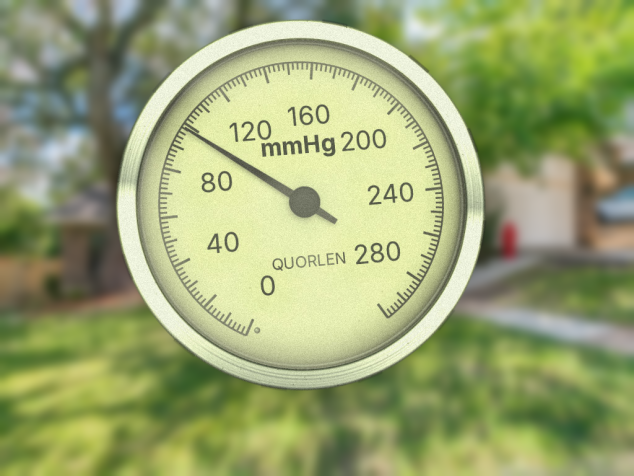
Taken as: 98 mmHg
